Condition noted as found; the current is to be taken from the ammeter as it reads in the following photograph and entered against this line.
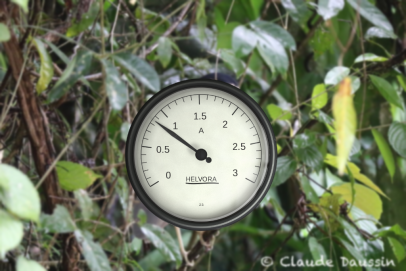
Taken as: 0.85 A
